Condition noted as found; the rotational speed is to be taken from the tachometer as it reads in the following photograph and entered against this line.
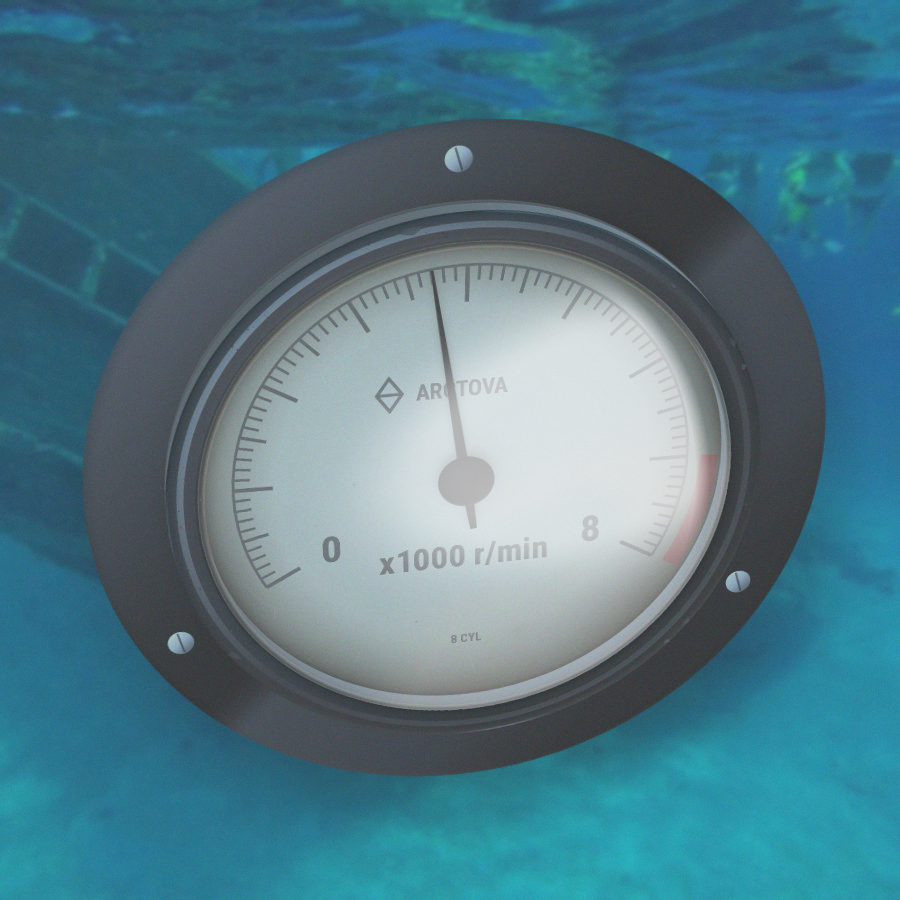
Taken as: 3700 rpm
